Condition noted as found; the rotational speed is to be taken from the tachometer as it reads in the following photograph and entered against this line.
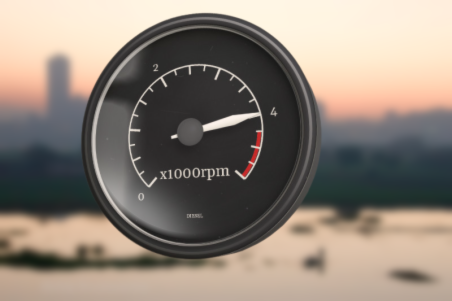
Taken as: 4000 rpm
